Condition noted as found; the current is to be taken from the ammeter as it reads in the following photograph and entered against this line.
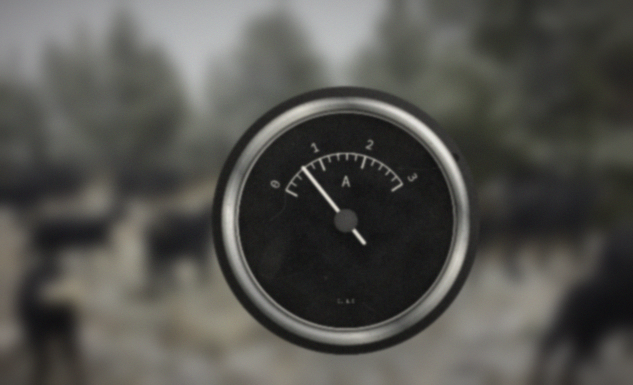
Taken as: 0.6 A
